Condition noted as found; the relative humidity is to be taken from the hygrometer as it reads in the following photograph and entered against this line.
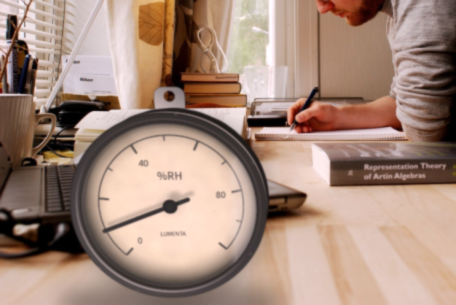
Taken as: 10 %
